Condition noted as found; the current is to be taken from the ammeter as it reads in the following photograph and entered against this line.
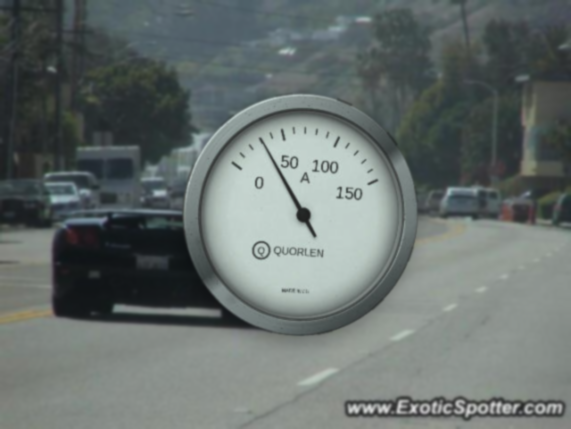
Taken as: 30 A
